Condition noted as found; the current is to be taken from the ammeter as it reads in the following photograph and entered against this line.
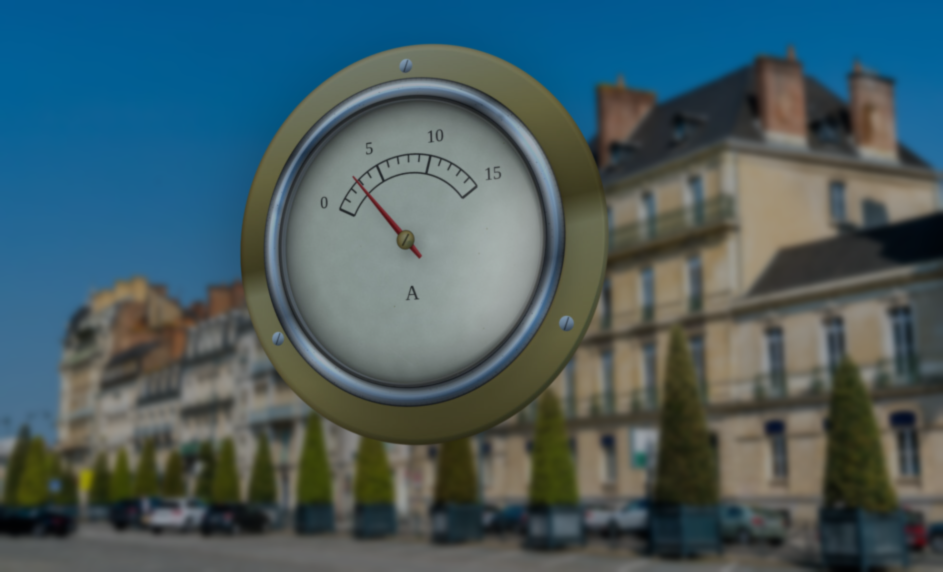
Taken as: 3 A
